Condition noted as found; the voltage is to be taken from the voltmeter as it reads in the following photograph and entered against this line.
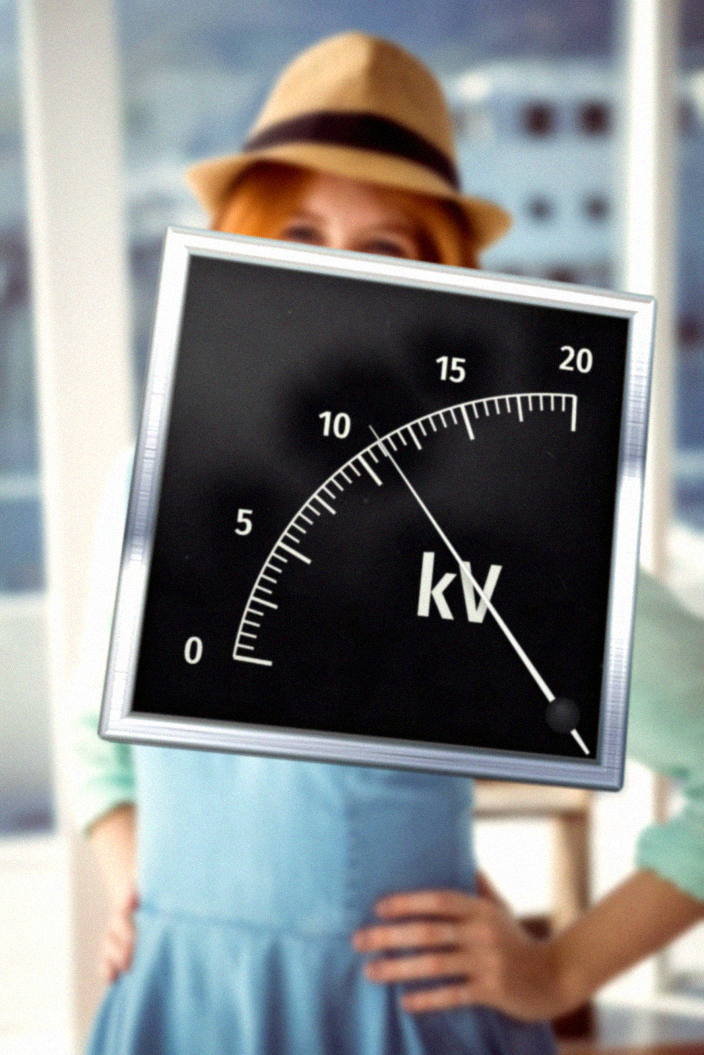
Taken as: 11 kV
